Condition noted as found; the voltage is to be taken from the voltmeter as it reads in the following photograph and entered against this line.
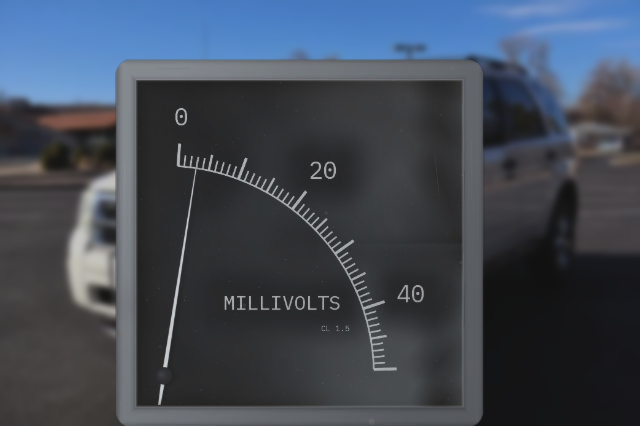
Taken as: 3 mV
